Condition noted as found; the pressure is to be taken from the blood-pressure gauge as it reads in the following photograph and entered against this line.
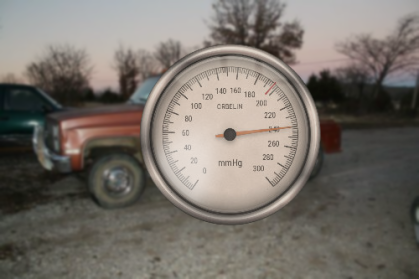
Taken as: 240 mmHg
